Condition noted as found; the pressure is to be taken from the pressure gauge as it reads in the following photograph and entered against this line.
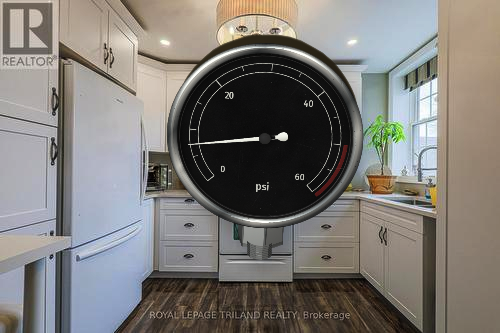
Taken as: 7.5 psi
